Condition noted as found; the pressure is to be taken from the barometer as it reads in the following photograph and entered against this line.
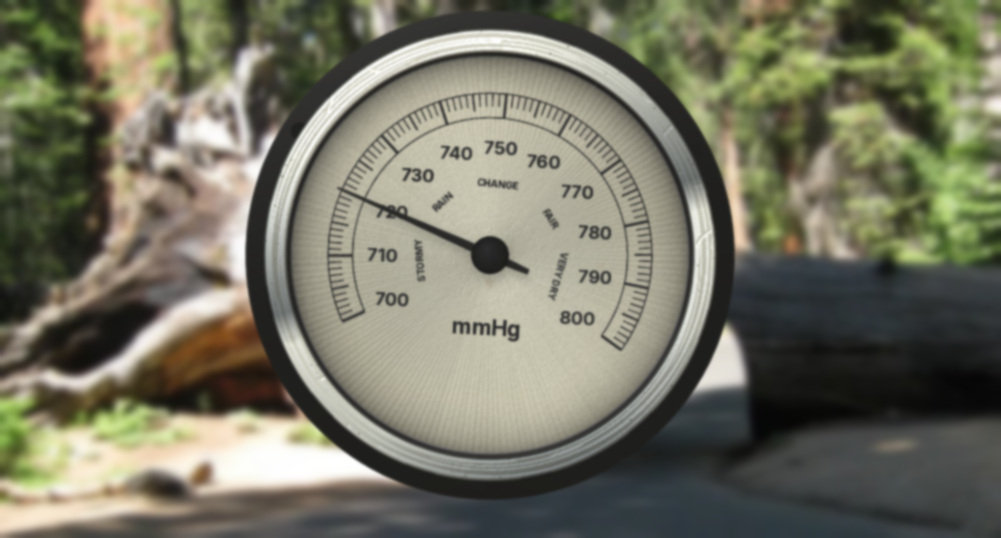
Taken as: 720 mmHg
